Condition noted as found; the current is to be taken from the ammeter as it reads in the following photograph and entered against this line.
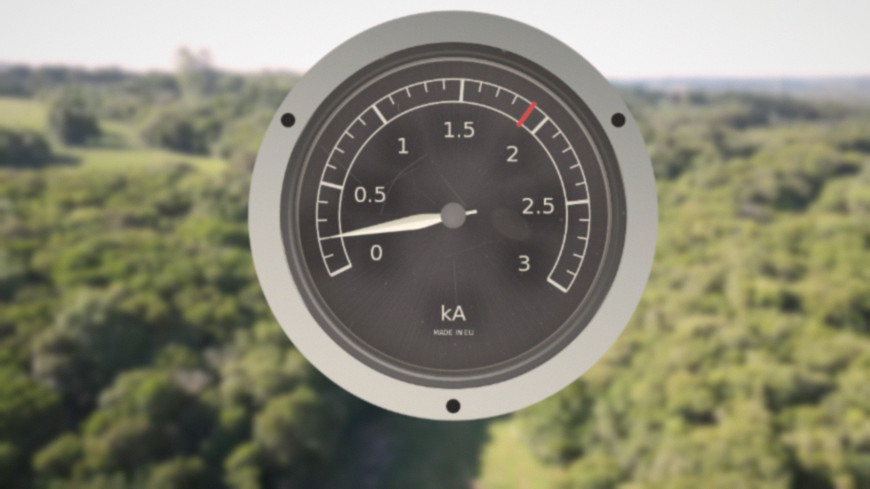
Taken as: 0.2 kA
